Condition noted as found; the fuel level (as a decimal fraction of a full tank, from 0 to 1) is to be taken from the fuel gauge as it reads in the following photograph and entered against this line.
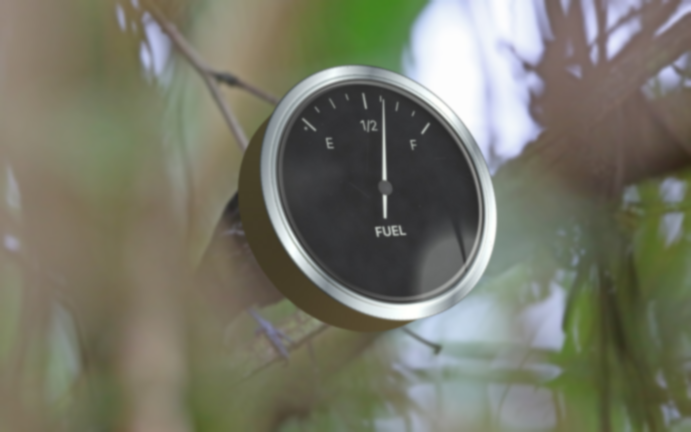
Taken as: 0.625
